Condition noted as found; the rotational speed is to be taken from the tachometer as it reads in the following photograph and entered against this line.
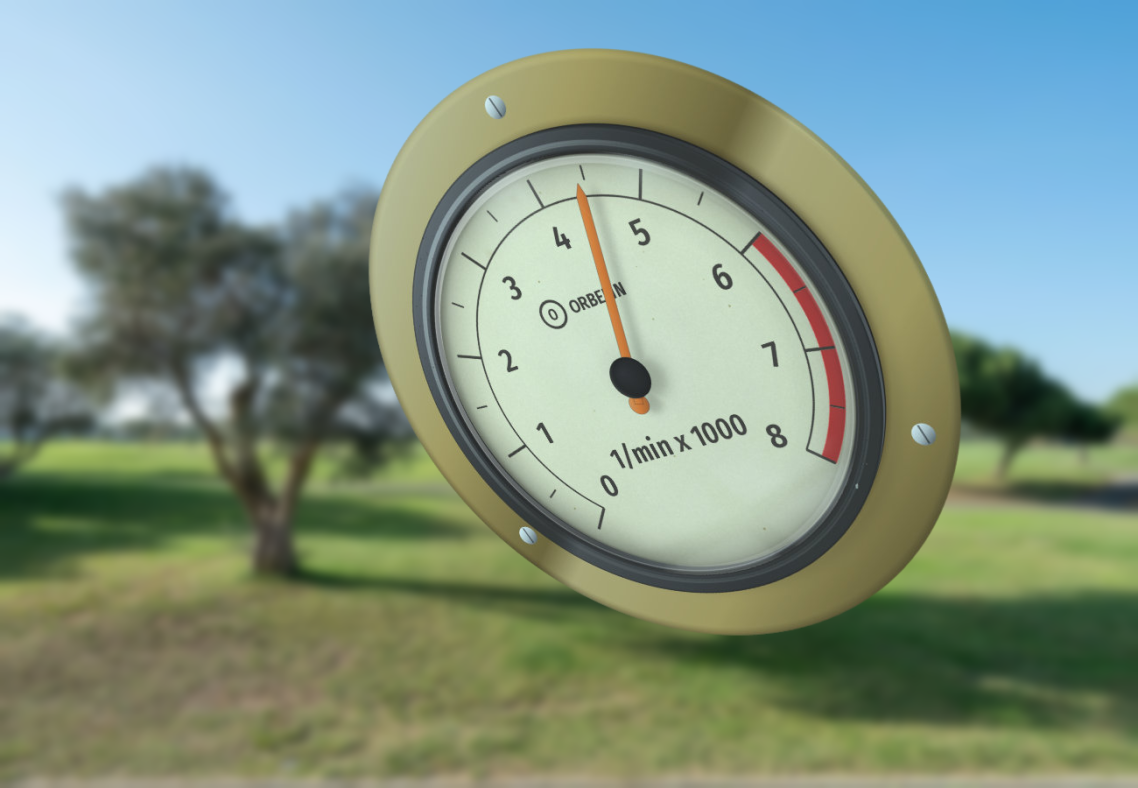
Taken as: 4500 rpm
